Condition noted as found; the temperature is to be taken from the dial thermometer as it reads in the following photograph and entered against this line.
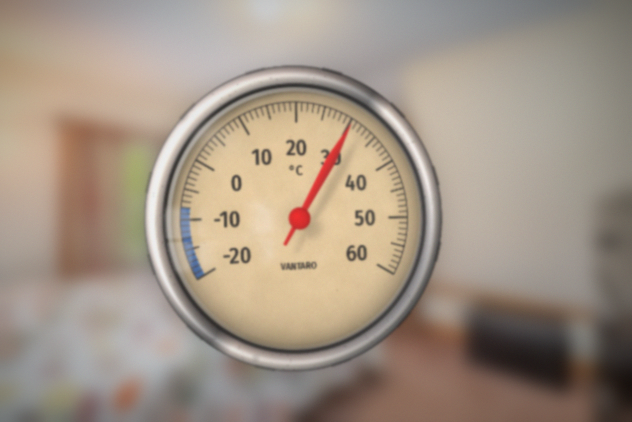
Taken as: 30 °C
